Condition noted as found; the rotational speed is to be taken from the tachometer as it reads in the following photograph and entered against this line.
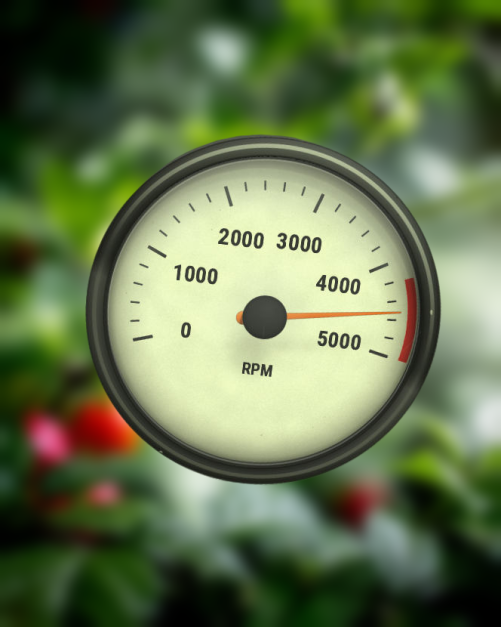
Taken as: 4500 rpm
